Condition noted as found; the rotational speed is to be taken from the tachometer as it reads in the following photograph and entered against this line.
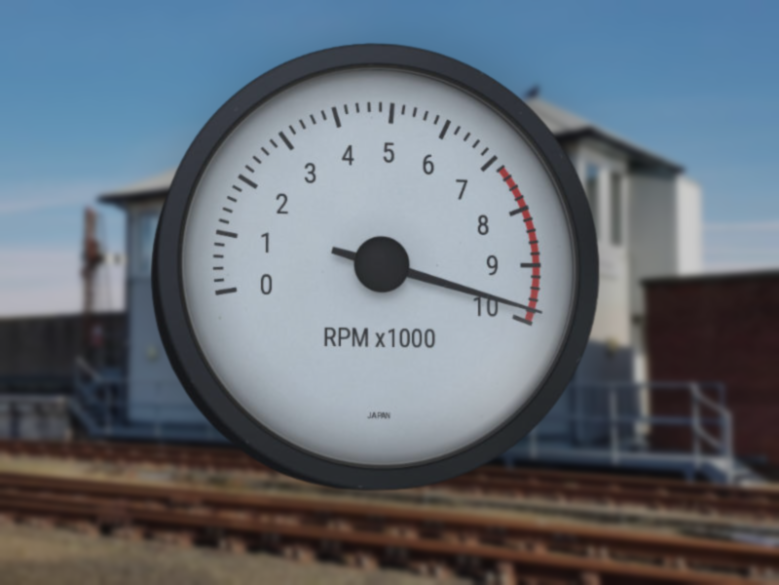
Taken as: 9800 rpm
